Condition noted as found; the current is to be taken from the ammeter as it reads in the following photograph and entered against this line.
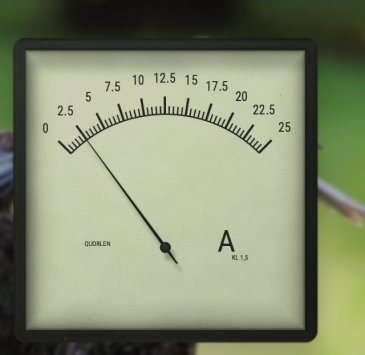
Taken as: 2.5 A
